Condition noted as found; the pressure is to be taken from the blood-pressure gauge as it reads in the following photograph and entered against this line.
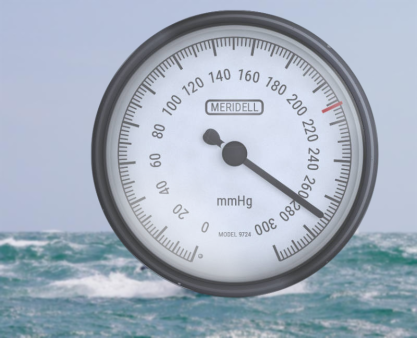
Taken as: 270 mmHg
